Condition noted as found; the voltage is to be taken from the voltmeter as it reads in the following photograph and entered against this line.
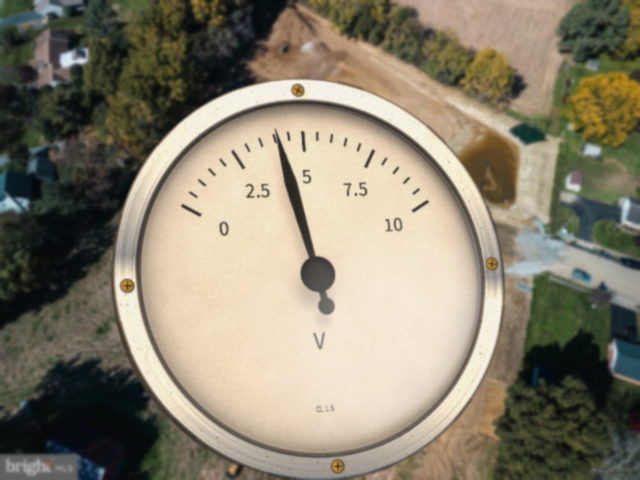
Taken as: 4 V
